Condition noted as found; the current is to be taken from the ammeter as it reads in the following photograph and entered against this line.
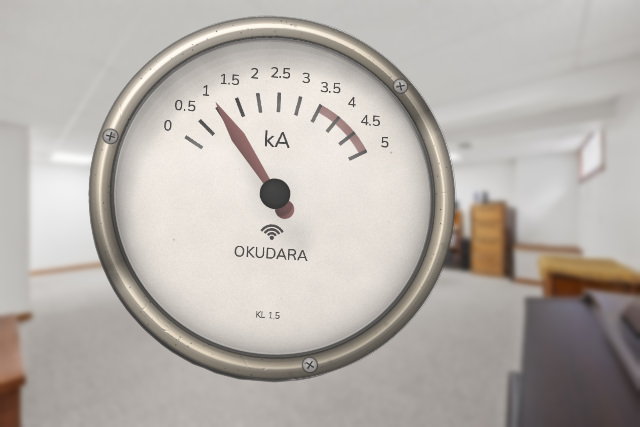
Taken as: 1 kA
